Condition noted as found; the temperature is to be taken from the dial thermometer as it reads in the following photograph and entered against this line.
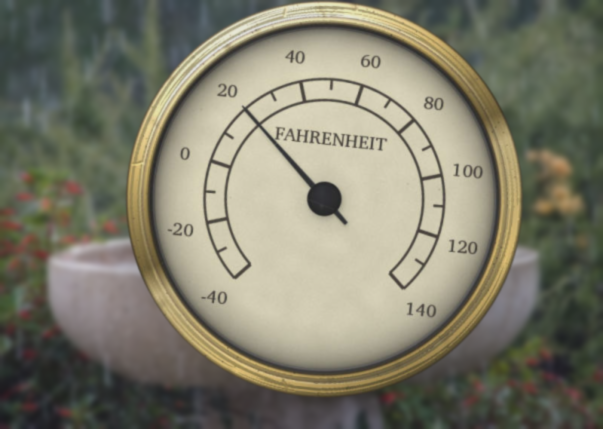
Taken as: 20 °F
